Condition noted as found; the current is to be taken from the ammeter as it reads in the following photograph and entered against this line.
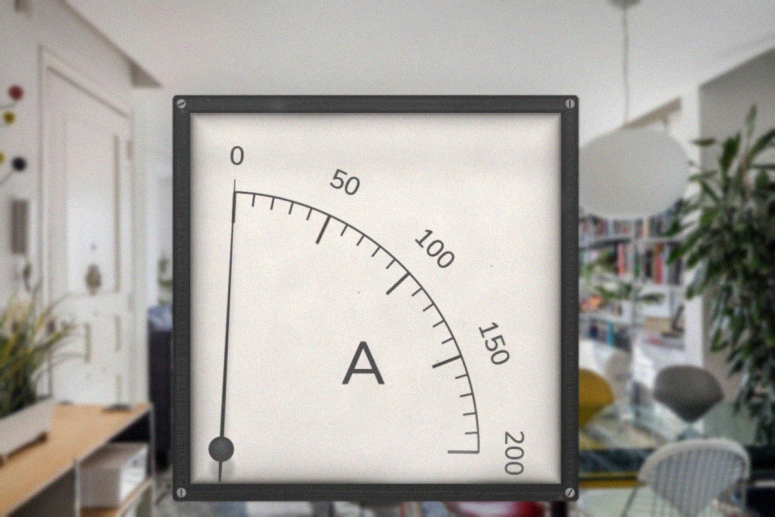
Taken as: 0 A
